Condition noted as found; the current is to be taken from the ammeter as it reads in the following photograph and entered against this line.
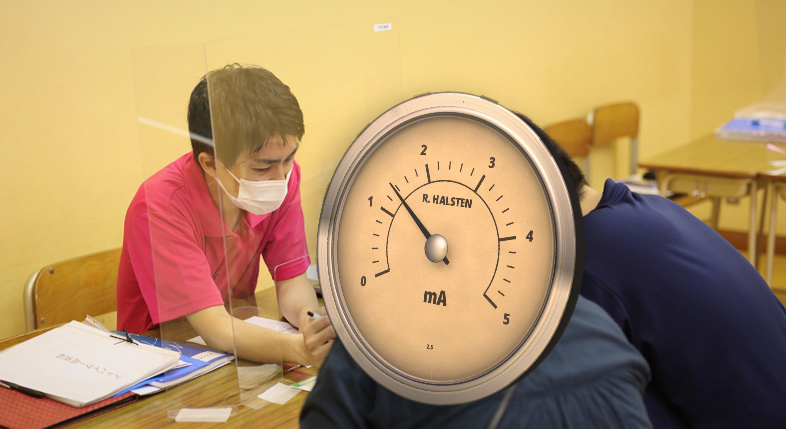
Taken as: 1.4 mA
